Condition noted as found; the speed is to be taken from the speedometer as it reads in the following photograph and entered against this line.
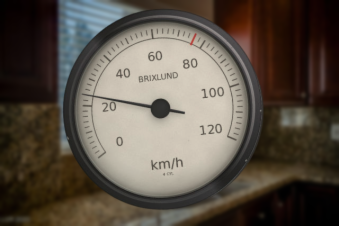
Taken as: 24 km/h
